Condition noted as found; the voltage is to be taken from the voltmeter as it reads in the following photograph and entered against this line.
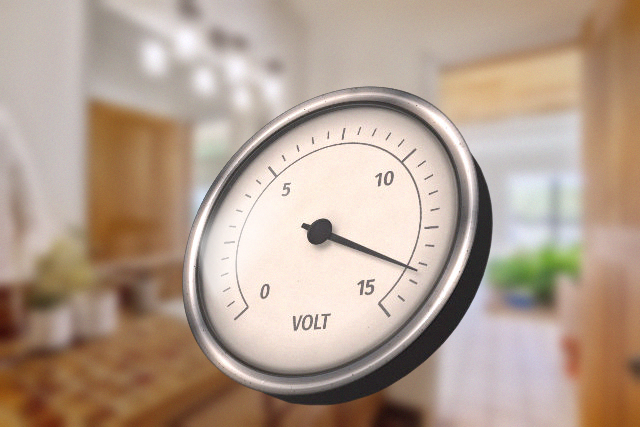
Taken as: 13.75 V
